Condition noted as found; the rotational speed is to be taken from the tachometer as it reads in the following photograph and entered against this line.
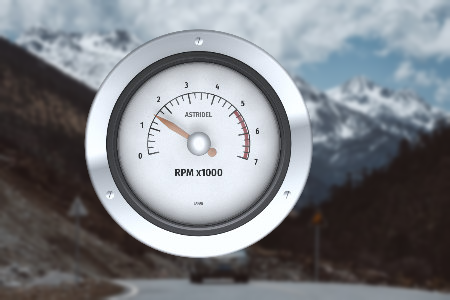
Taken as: 1500 rpm
